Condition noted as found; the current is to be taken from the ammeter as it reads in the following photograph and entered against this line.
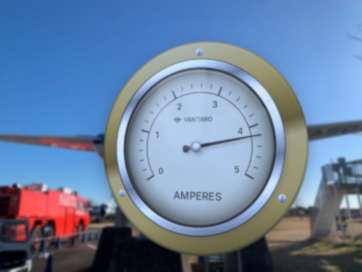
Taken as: 4.2 A
